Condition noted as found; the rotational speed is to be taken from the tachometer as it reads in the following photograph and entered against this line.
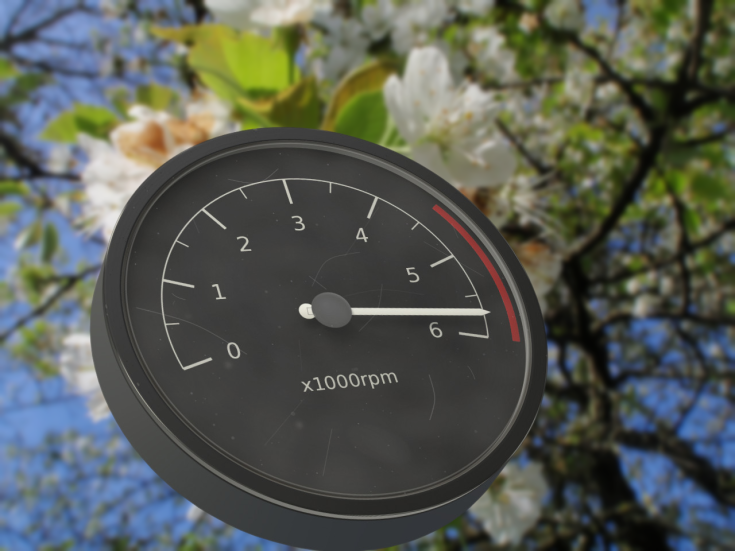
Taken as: 5750 rpm
